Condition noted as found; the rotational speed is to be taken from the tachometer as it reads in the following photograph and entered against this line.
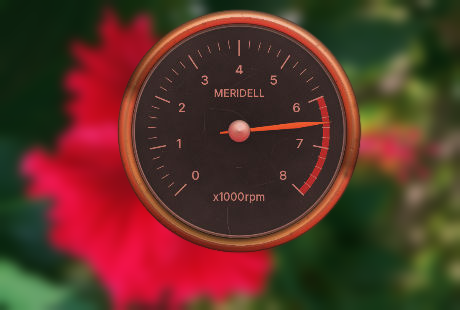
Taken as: 6500 rpm
